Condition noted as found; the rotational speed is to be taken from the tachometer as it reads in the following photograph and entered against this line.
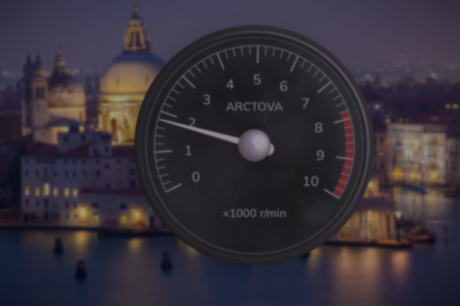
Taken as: 1800 rpm
